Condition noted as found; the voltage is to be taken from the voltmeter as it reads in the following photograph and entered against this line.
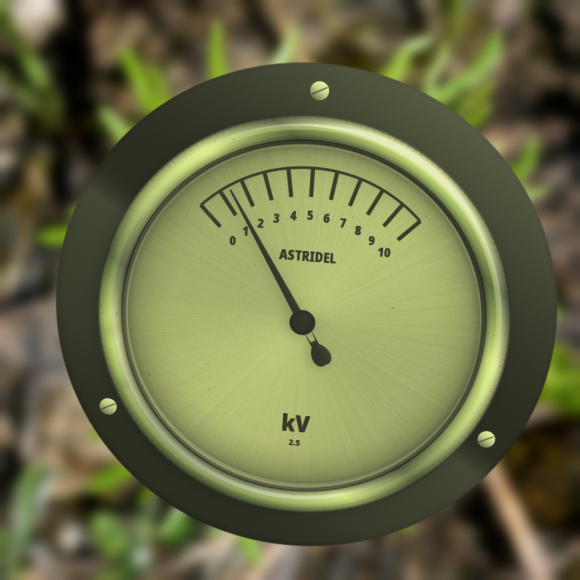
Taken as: 1.5 kV
